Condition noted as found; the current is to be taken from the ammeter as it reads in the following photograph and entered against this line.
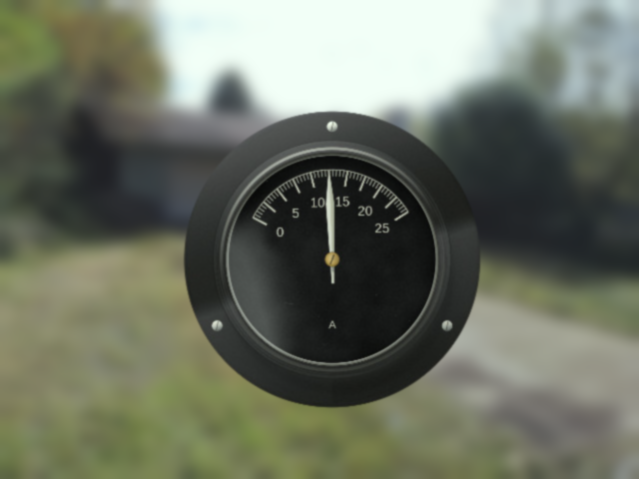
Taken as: 12.5 A
